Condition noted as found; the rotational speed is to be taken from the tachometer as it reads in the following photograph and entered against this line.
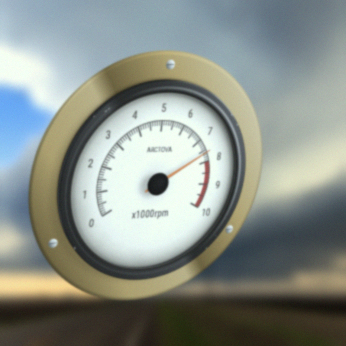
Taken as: 7500 rpm
